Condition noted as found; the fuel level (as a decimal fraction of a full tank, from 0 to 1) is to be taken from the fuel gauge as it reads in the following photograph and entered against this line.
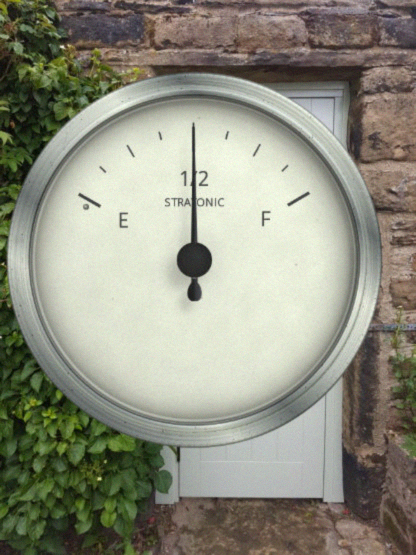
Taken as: 0.5
